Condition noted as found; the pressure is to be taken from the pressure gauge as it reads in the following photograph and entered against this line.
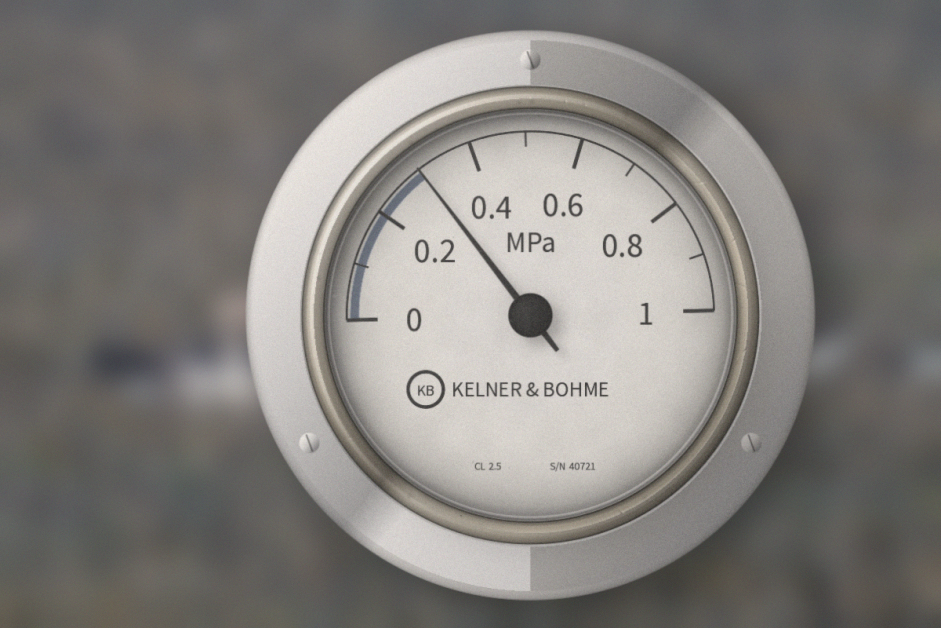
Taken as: 0.3 MPa
